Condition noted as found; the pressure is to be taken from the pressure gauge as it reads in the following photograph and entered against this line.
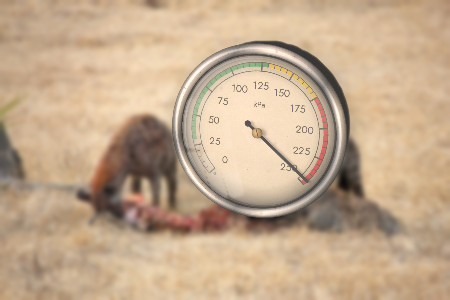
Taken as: 245 kPa
